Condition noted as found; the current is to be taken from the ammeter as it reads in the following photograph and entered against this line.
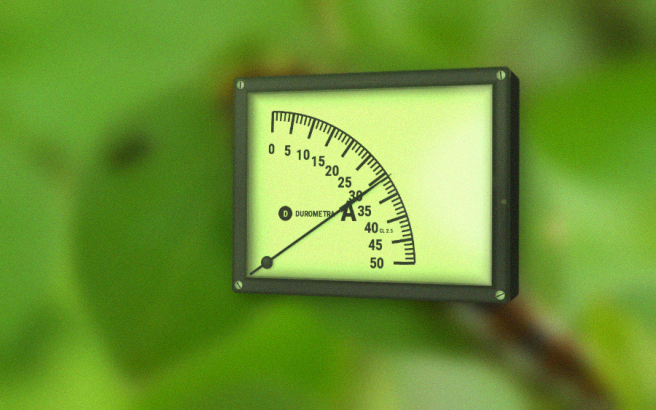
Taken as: 31 A
